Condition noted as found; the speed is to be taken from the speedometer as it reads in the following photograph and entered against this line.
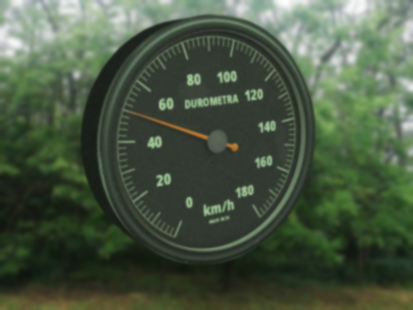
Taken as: 50 km/h
